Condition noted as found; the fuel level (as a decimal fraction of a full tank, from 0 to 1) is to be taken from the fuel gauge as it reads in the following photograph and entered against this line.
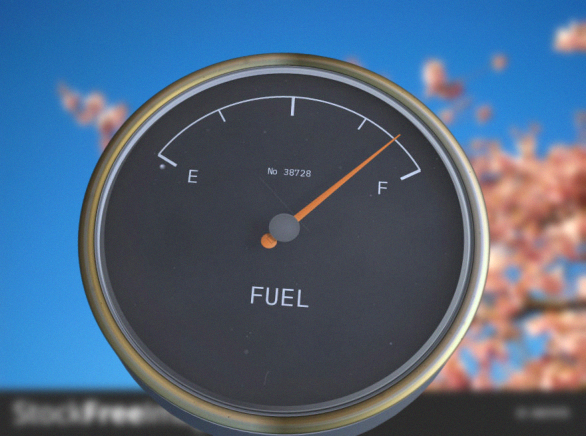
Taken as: 0.875
